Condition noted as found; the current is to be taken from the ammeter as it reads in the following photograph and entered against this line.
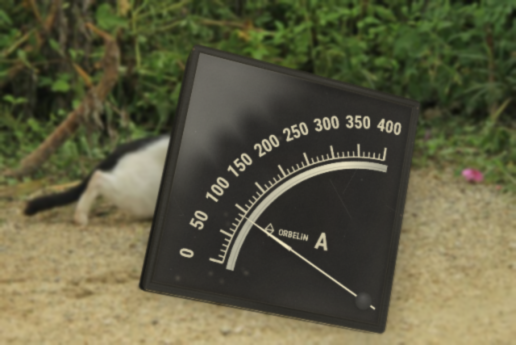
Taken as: 90 A
